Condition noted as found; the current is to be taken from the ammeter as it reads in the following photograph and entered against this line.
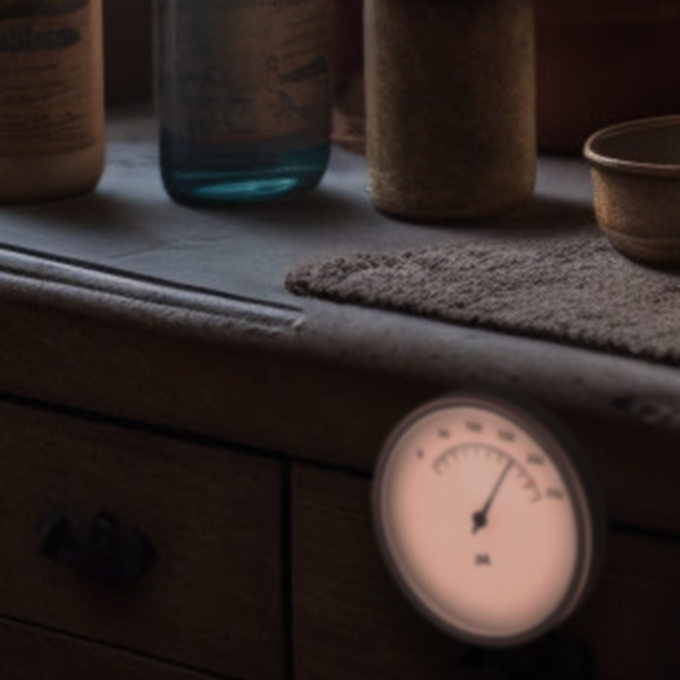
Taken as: 175 µA
